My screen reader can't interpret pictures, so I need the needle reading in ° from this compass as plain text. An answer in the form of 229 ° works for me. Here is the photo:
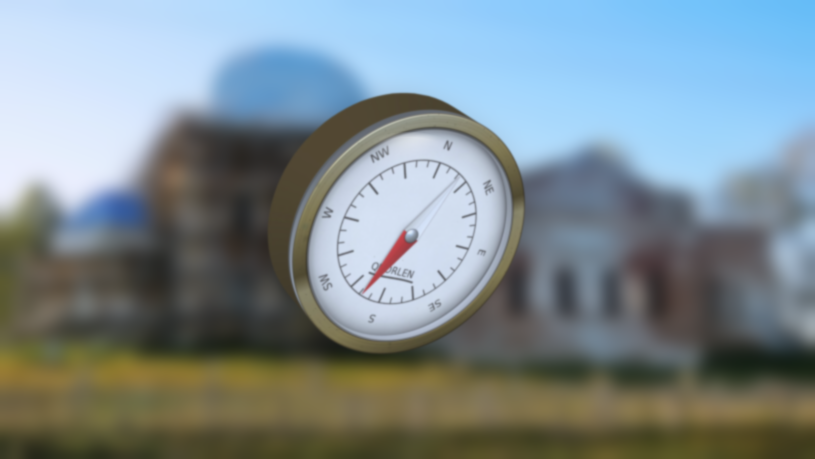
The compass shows 200 °
